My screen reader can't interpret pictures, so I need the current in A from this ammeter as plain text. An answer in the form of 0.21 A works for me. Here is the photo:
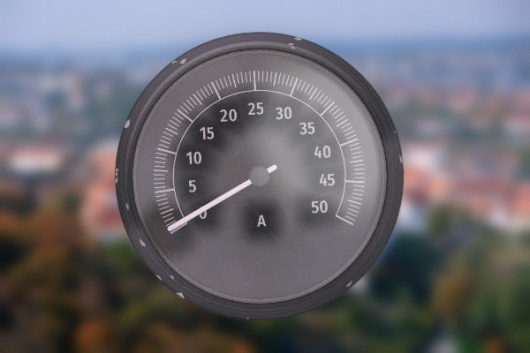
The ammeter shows 0.5 A
